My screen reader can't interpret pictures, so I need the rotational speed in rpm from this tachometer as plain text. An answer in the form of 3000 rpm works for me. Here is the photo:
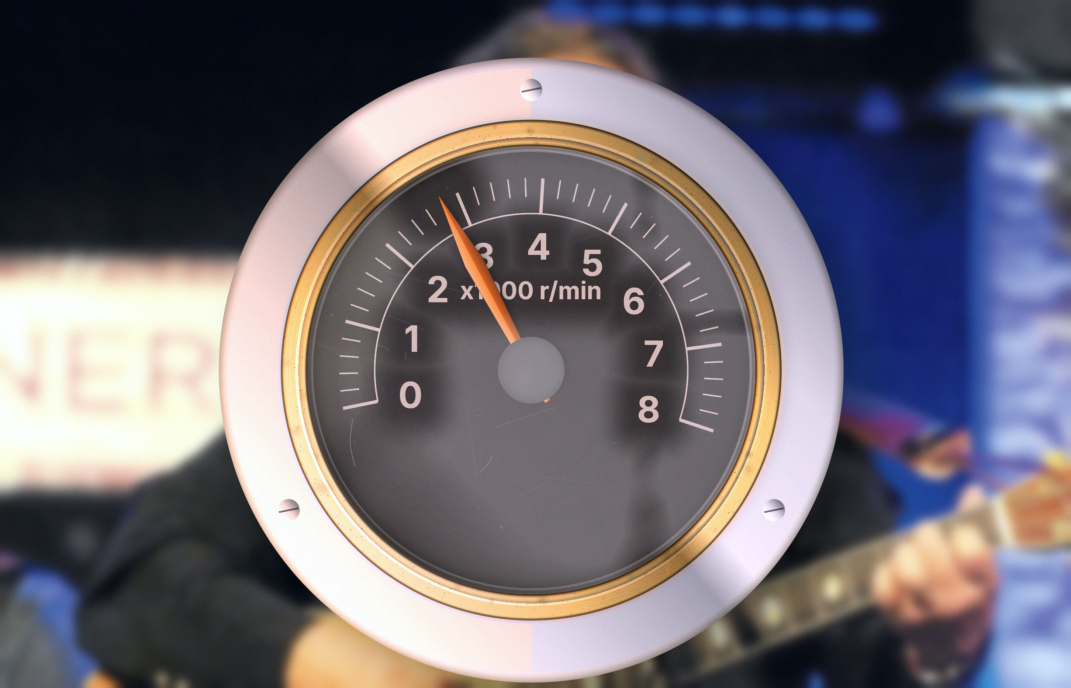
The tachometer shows 2800 rpm
